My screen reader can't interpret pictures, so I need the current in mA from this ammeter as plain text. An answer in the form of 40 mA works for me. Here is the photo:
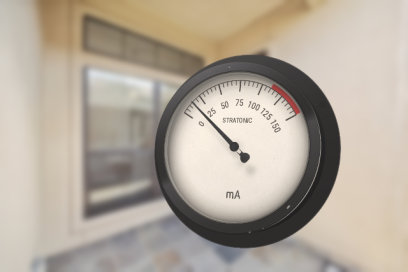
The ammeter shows 15 mA
